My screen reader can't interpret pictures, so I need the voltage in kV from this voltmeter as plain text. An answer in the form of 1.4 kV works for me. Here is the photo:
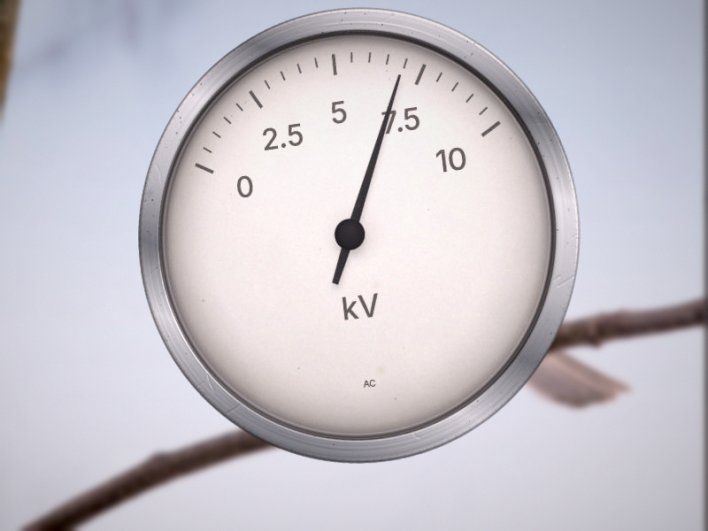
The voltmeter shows 7 kV
